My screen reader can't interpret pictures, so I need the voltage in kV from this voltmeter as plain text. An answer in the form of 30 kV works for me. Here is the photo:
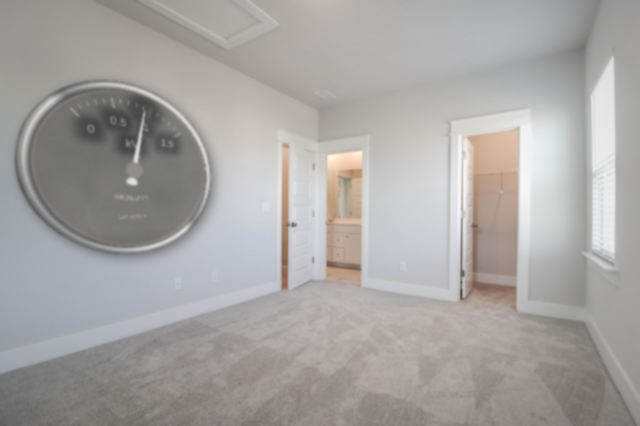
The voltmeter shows 0.9 kV
